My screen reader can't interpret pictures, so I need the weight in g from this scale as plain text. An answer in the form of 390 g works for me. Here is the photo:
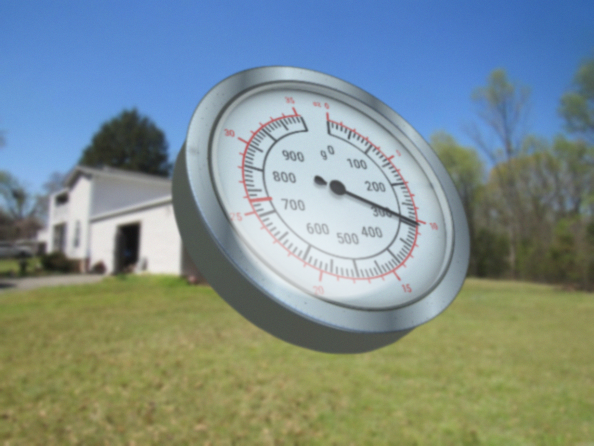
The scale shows 300 g
